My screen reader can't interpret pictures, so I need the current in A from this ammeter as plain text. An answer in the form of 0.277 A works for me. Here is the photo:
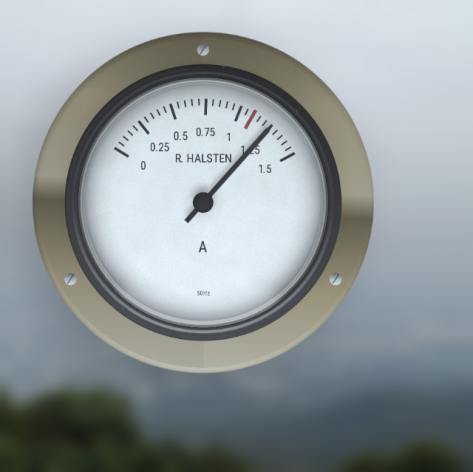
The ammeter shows 1.25 A
